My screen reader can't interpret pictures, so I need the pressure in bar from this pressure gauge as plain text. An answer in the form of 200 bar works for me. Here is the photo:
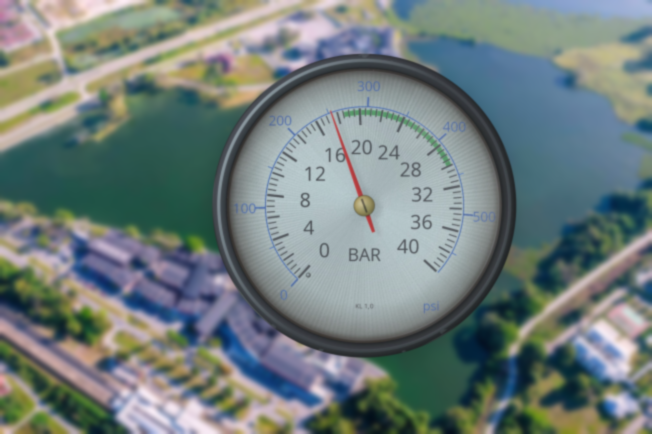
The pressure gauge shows 17.5 bar
